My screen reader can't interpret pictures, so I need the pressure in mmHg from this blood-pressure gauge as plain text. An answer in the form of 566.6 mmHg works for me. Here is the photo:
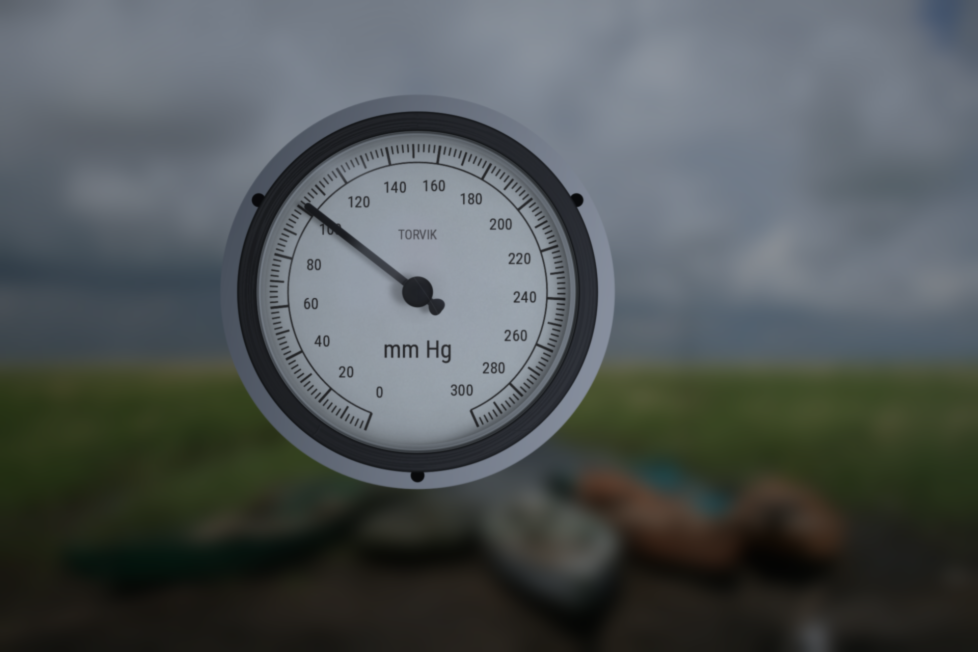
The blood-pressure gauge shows 102 mmHg
